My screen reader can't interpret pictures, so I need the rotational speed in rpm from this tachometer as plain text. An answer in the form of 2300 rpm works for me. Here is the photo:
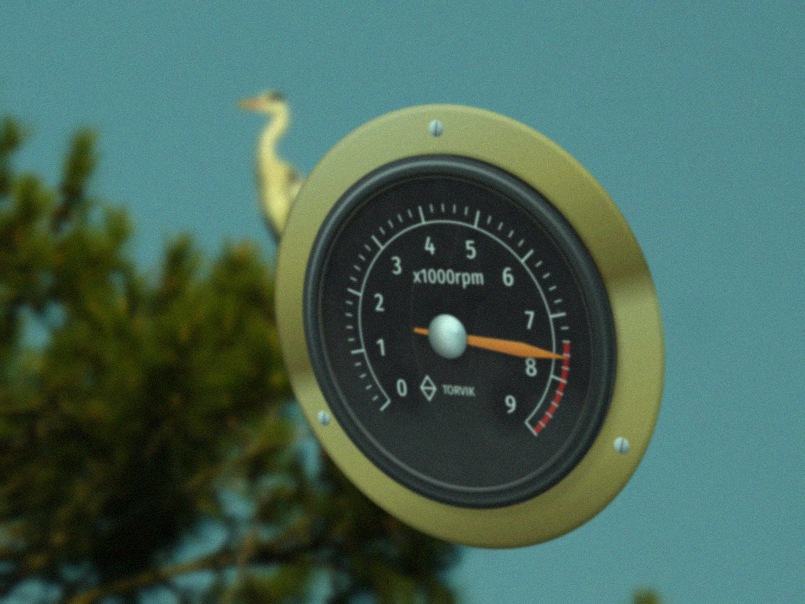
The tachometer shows 7600 rpm
